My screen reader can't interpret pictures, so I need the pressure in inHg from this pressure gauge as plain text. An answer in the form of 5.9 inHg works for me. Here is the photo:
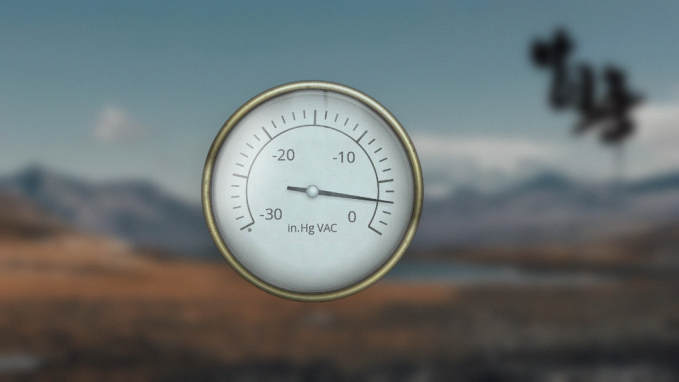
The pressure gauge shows -3 inHg
